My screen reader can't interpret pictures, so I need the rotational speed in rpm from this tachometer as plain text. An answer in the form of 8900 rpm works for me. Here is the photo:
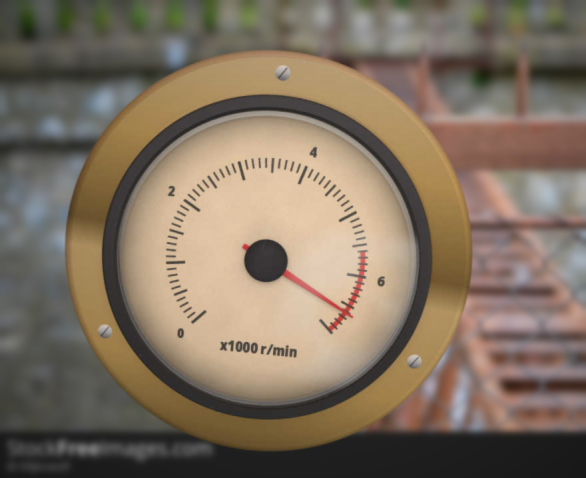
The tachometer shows 6600 rpm
